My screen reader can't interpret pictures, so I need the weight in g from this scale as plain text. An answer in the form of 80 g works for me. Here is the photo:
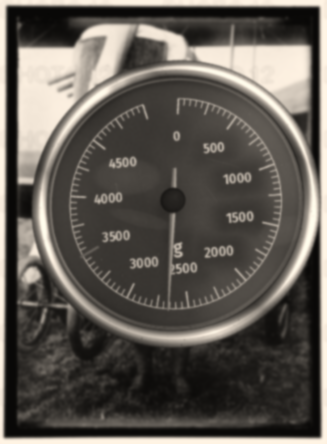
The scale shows 2650 g
